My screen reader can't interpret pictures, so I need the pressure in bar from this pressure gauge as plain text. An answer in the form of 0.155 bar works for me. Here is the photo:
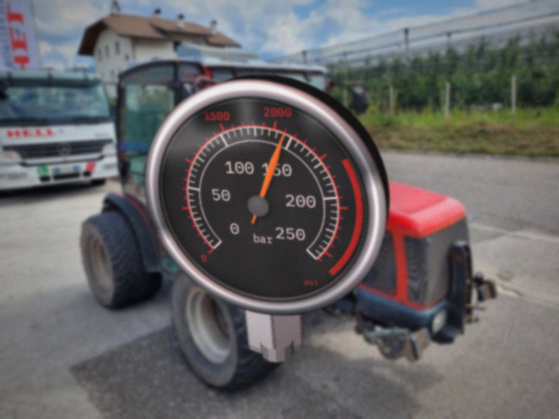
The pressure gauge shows 145 bar
